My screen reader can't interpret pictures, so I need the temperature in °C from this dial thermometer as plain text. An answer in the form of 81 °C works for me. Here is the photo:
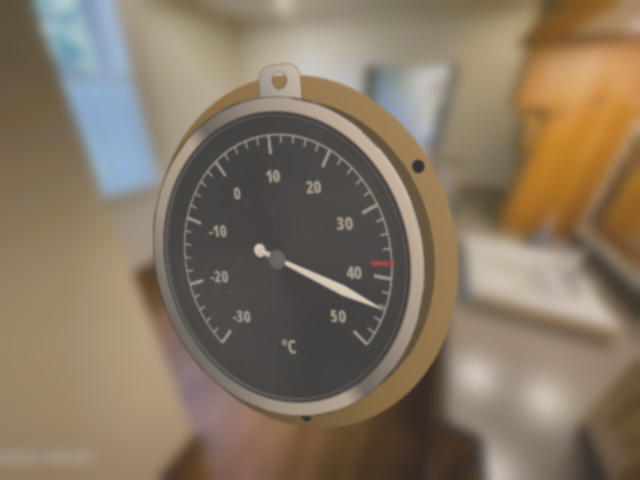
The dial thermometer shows 44 °C
